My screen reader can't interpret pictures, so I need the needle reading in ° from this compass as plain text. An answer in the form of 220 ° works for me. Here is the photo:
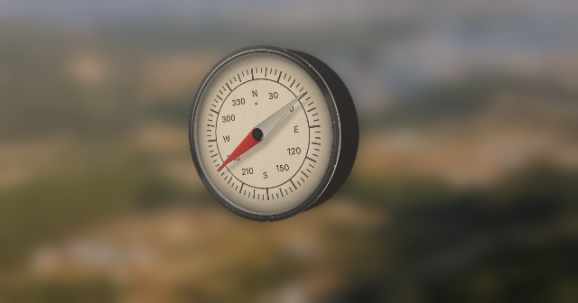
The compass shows 240 °
